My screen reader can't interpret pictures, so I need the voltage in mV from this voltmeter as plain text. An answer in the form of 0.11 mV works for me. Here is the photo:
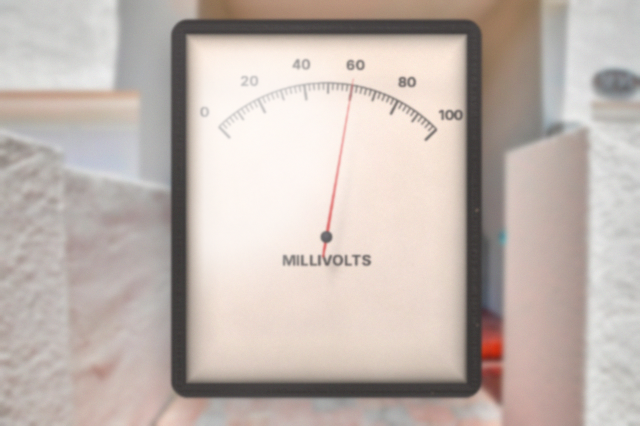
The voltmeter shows 60 mV
